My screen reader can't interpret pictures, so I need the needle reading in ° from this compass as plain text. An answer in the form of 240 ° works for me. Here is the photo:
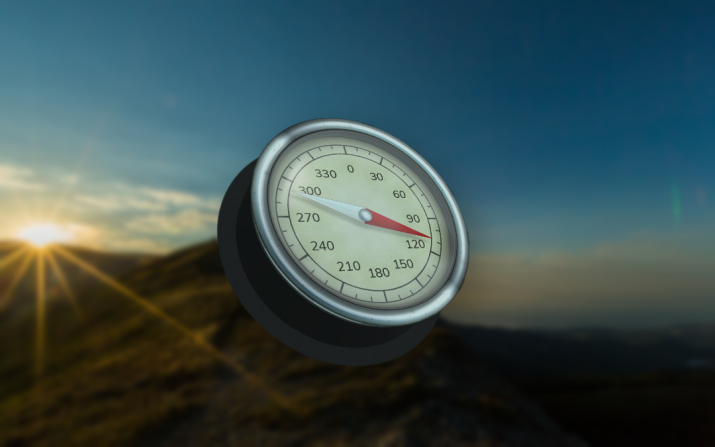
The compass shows 110 °
